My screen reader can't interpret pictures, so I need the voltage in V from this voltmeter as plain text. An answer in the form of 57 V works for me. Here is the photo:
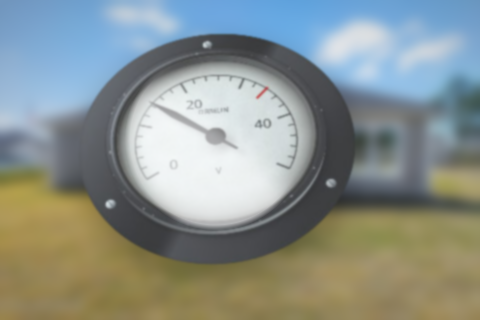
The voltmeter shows 14 V
